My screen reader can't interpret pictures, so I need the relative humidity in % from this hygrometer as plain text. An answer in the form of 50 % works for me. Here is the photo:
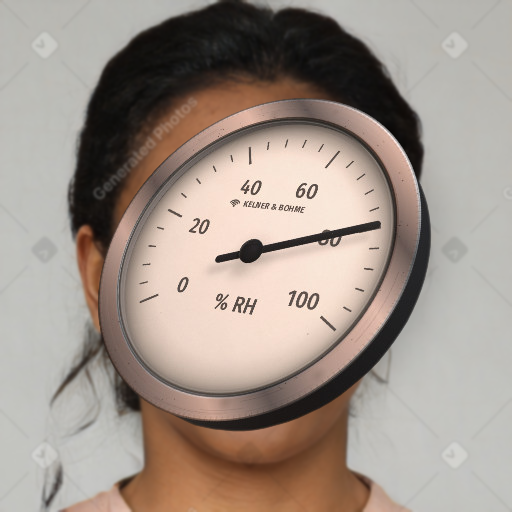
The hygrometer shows 80 %
